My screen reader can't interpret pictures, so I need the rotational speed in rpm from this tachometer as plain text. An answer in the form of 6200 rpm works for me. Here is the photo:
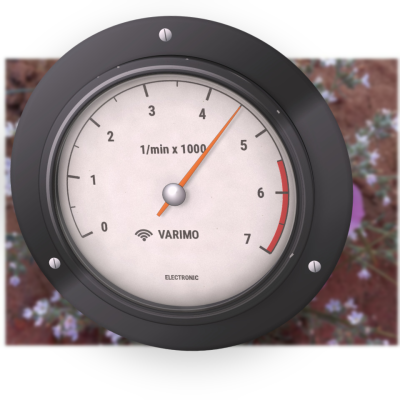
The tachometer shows 4500 rpm
